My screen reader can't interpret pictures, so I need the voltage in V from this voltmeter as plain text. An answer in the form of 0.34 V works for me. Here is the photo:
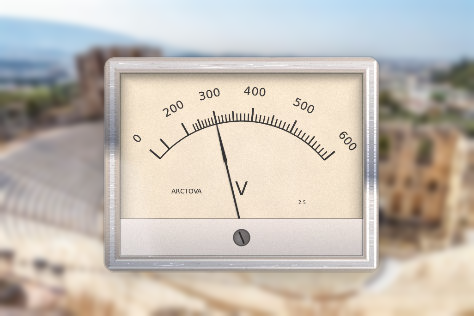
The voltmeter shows 300 V
